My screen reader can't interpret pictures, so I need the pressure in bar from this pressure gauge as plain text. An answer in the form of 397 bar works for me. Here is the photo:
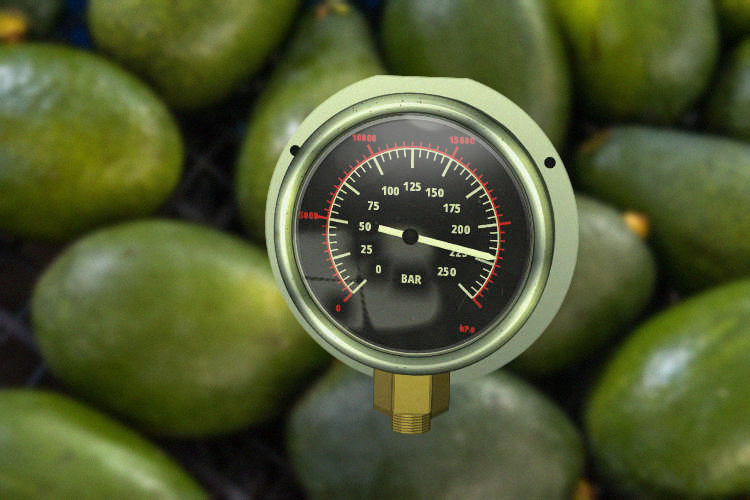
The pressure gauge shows 220 bar
